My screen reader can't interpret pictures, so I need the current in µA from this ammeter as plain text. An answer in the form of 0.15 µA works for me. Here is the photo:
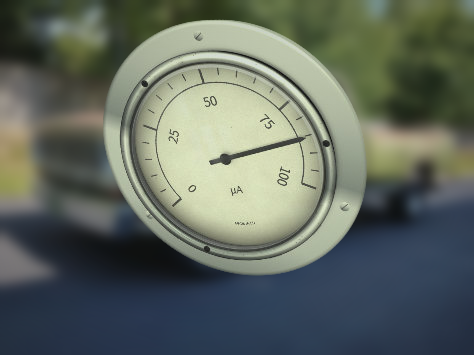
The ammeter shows 85 µA
